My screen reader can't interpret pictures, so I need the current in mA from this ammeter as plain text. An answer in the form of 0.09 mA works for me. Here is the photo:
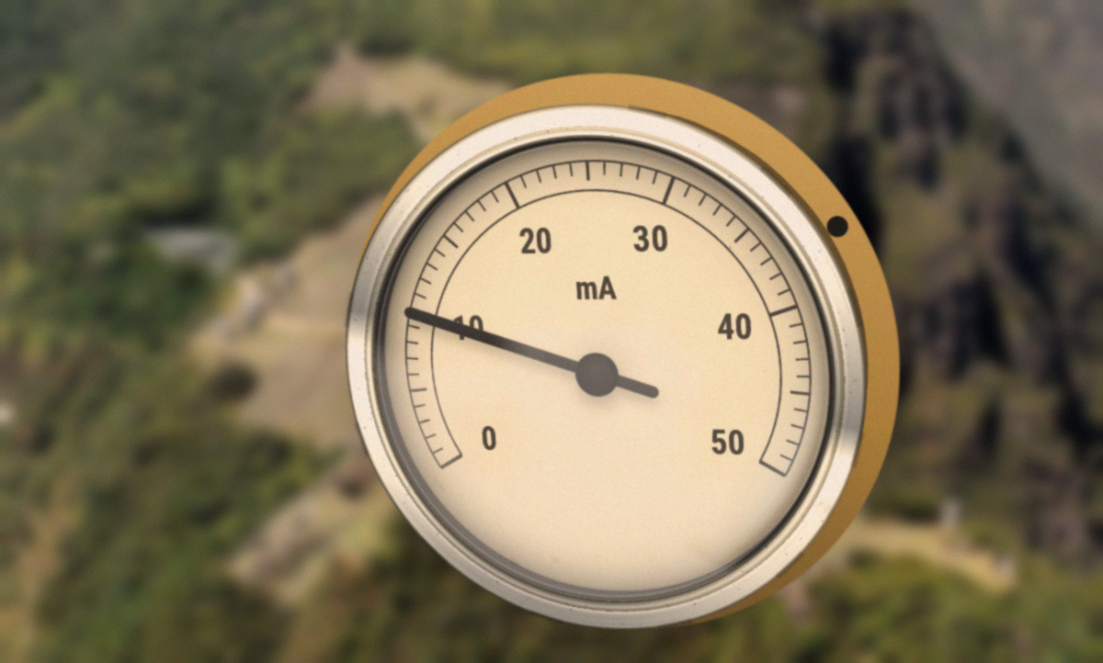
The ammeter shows 10 mA
